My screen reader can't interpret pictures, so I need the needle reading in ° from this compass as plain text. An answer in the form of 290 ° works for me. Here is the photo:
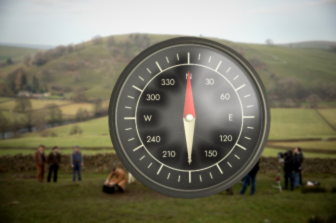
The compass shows 0 °
